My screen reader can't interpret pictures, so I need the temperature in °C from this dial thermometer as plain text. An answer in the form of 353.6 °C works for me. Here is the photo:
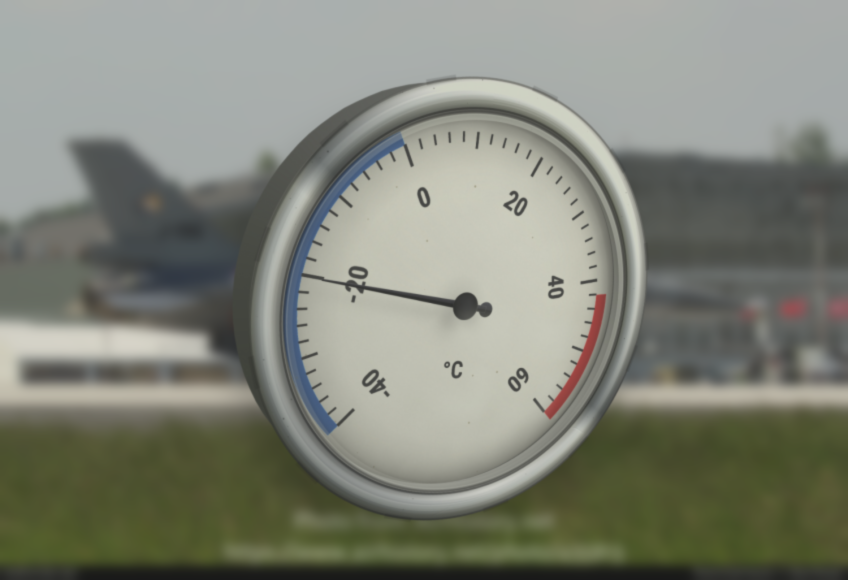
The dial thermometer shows -20 °C
